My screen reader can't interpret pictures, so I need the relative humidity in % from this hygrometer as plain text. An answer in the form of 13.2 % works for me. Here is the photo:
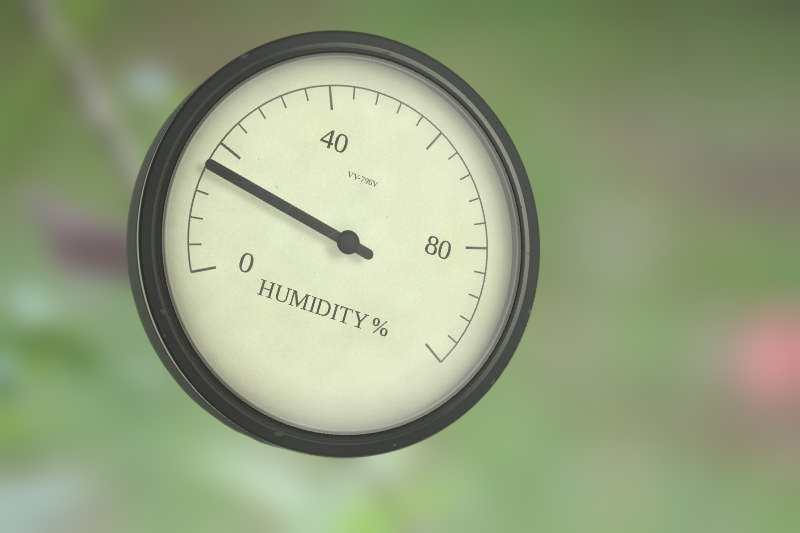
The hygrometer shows 16 %
